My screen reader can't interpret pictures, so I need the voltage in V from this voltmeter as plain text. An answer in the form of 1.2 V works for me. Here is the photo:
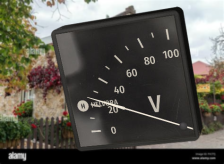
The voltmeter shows 25 V
